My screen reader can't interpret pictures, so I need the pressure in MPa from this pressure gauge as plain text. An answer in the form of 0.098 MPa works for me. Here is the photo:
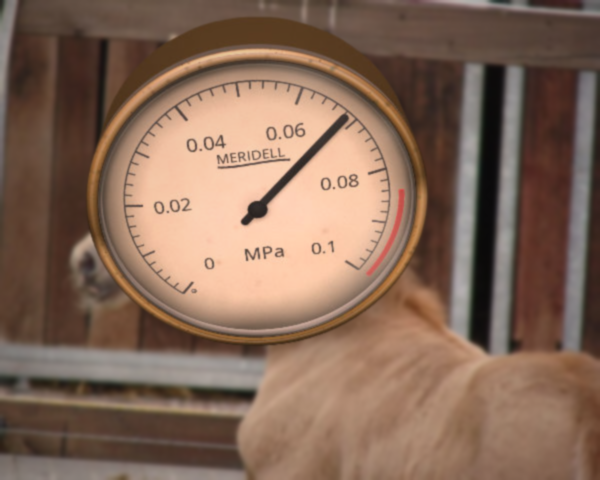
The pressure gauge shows 0.068 MPa
